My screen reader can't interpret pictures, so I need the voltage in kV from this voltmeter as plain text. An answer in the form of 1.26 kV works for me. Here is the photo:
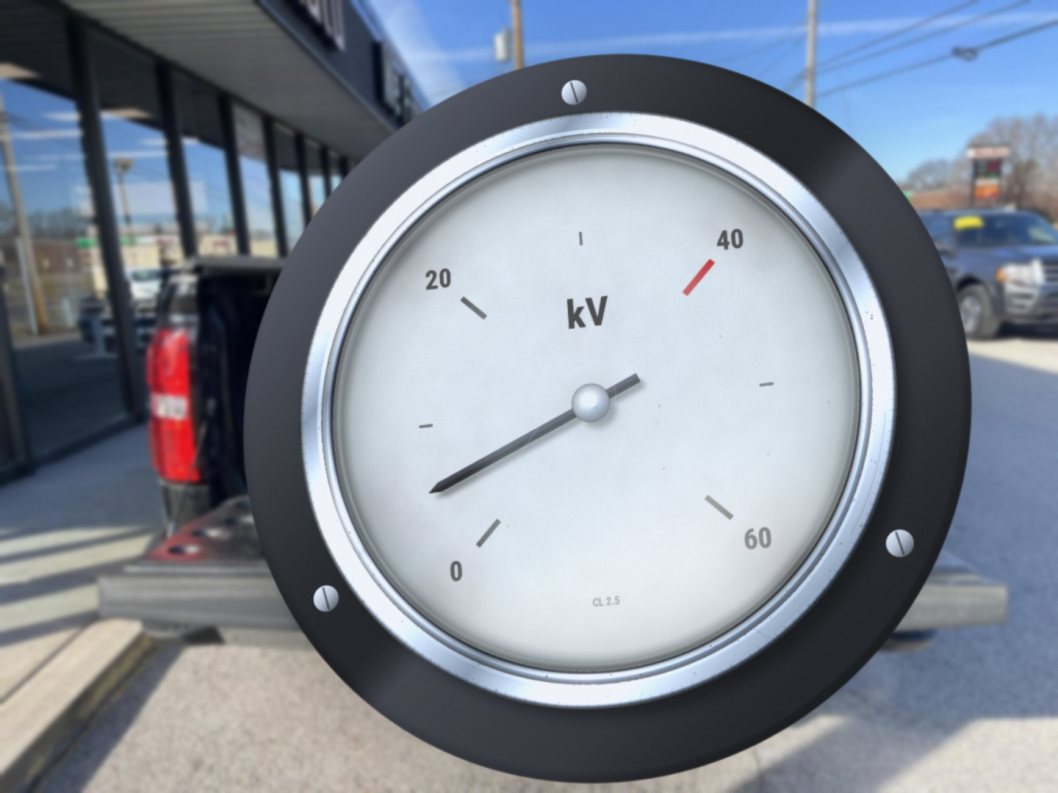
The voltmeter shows 5 kV
